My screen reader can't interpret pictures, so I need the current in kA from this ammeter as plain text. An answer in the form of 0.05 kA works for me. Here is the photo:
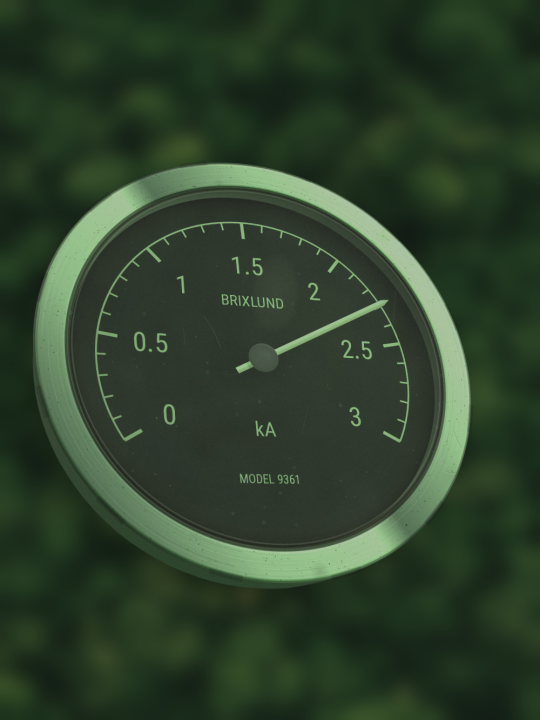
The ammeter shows 2.3 kA
